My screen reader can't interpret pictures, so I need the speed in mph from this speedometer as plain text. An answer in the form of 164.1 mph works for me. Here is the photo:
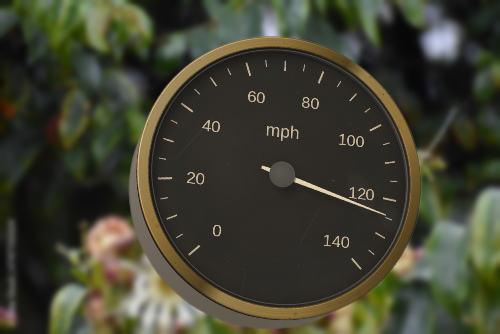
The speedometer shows 125 mph
